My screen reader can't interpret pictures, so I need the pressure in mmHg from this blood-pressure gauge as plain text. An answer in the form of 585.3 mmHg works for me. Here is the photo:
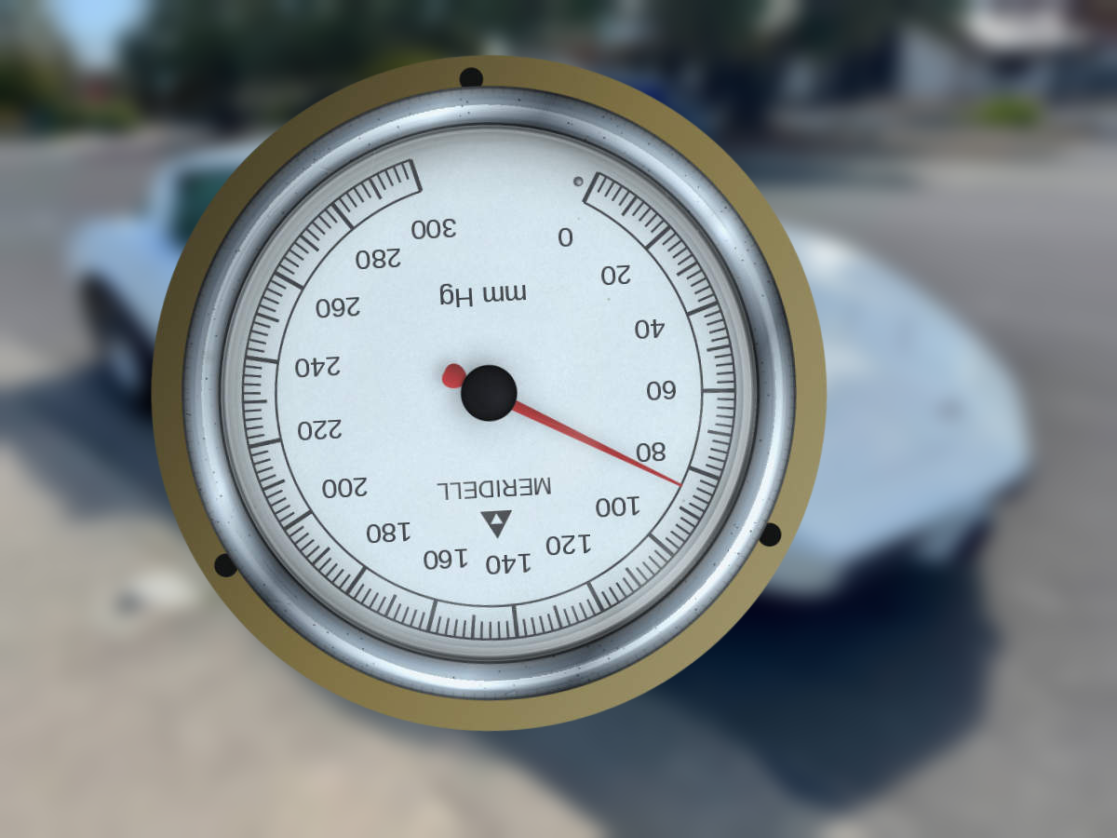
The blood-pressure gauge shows 85 mmHg
